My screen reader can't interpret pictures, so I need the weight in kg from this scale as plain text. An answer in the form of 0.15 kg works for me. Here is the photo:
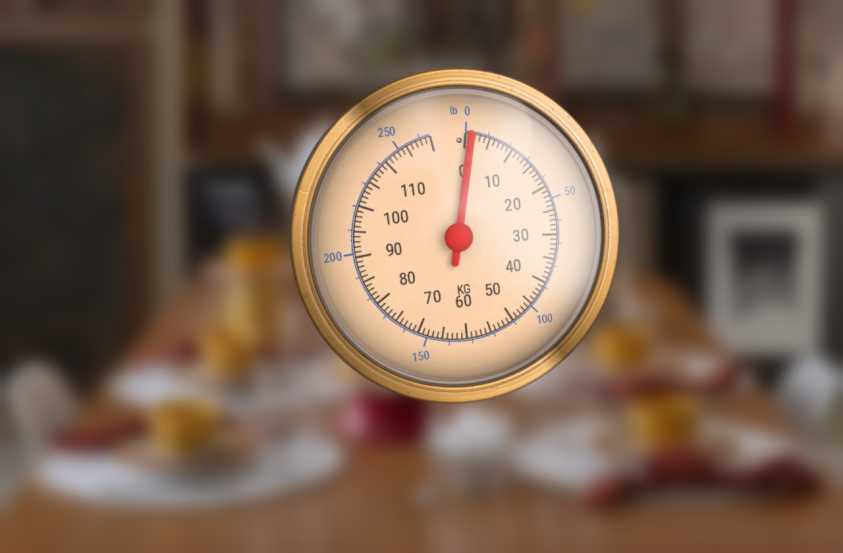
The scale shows 1 kg
